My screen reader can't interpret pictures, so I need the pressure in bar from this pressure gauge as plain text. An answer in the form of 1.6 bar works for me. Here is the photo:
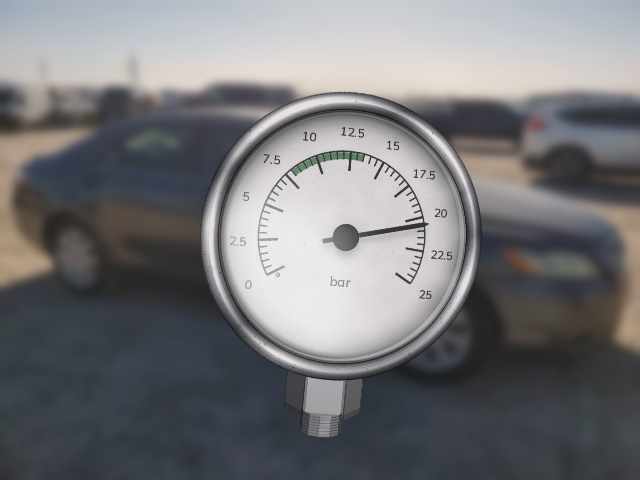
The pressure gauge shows 20.5 bar
